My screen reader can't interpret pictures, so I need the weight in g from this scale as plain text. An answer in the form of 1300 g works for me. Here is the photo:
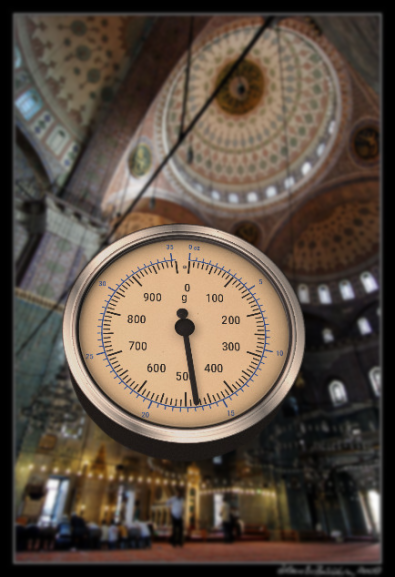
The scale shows 480 g
